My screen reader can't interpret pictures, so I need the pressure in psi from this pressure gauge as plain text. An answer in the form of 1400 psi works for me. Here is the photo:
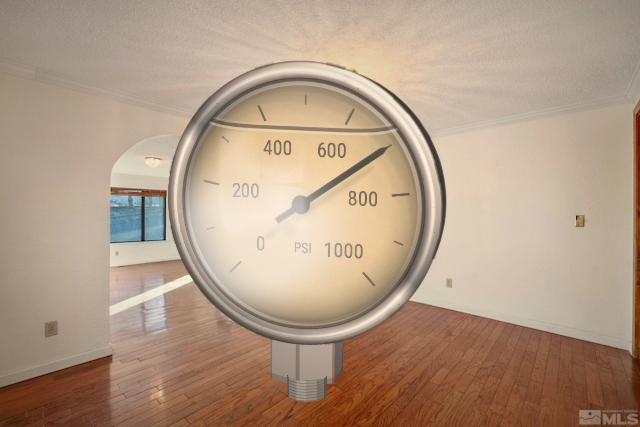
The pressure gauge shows 700 psi
